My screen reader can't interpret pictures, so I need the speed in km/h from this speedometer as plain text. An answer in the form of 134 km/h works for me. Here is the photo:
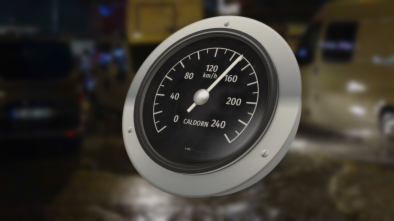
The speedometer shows 150 km/h
